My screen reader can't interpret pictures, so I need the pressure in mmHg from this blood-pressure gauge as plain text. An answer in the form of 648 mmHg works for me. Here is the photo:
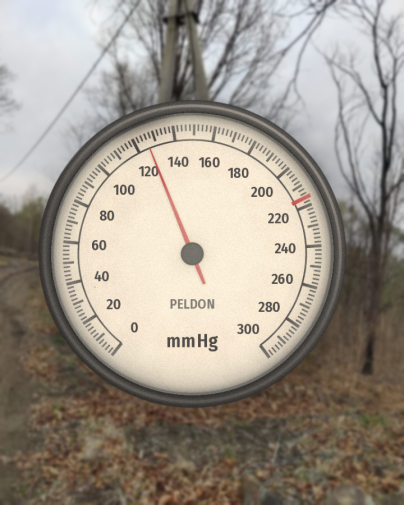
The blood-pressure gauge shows 126 mmHg
